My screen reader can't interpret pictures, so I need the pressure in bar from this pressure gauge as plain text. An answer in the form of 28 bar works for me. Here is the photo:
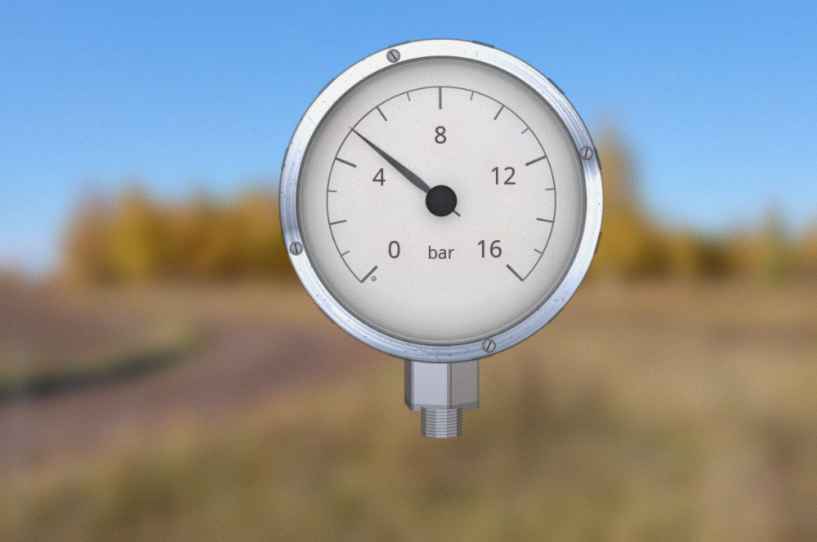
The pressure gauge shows 5 bar
